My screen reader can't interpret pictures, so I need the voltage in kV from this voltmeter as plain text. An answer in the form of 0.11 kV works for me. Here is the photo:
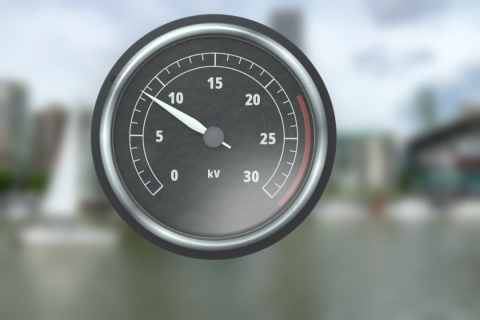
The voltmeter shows 8.5 kV
